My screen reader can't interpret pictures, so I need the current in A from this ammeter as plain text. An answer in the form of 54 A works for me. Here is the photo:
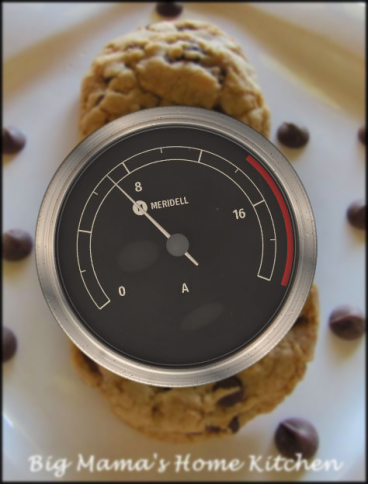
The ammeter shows 7 A
